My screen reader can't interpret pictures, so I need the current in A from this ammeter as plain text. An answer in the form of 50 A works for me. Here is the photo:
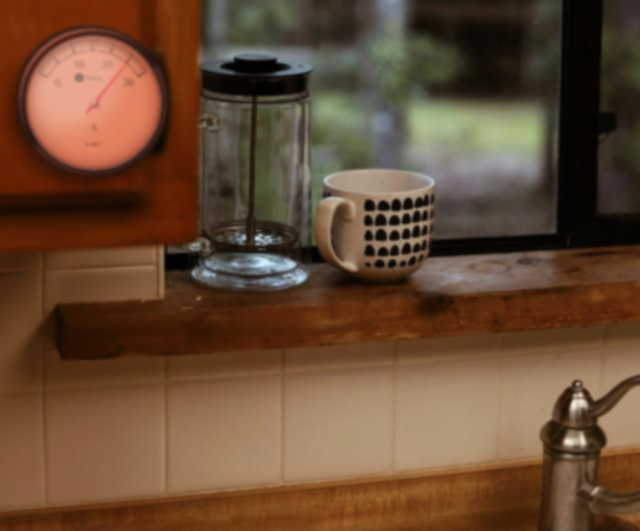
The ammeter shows 25 A
